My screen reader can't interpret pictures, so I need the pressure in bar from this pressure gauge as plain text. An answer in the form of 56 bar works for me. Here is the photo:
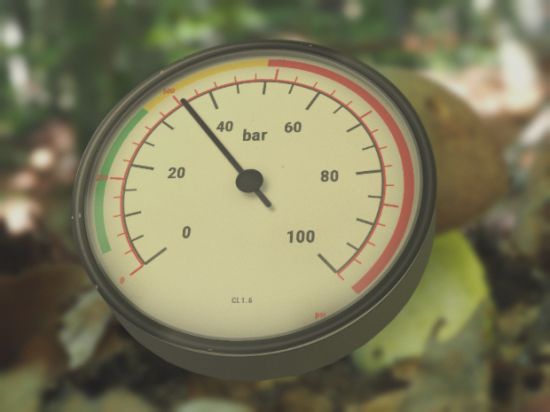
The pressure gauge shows 35 bar
